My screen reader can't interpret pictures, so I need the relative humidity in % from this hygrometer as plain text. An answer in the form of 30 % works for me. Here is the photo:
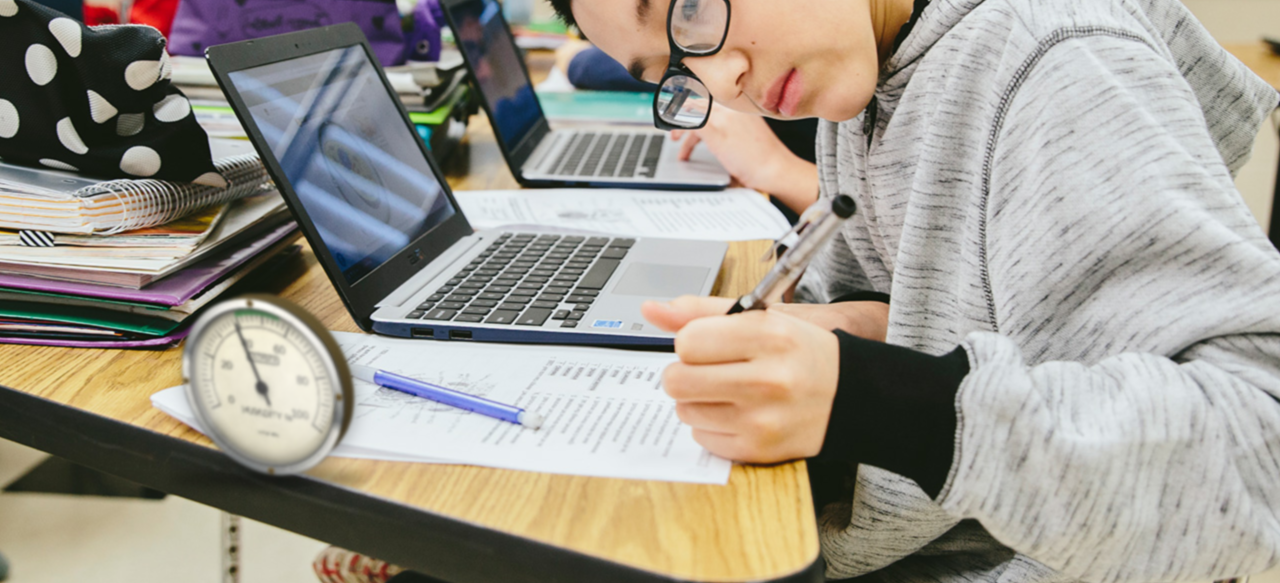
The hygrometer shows 40 %
